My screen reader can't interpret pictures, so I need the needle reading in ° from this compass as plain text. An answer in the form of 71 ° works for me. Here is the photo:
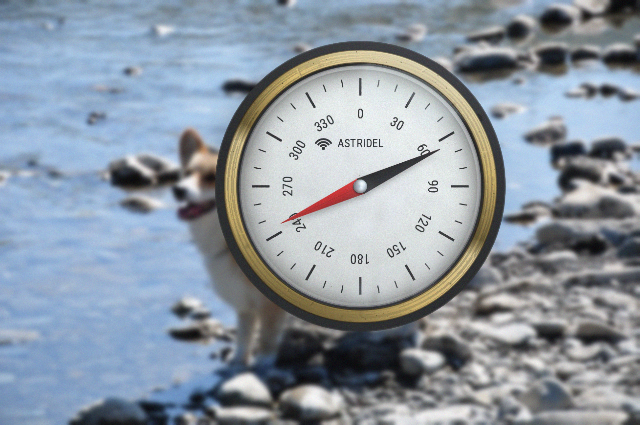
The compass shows 245 °
